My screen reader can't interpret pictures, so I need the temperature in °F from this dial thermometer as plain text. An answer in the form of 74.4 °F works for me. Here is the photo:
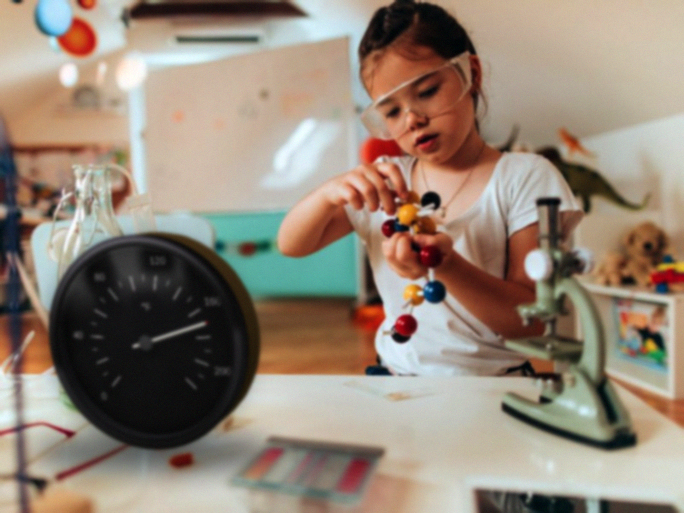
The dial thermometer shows 170 °F
